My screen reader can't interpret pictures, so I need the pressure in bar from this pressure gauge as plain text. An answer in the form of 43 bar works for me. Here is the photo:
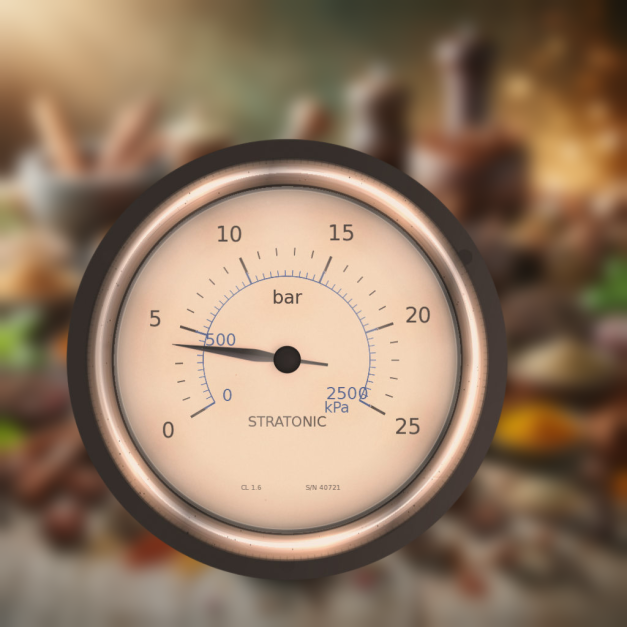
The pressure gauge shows 4 bar
